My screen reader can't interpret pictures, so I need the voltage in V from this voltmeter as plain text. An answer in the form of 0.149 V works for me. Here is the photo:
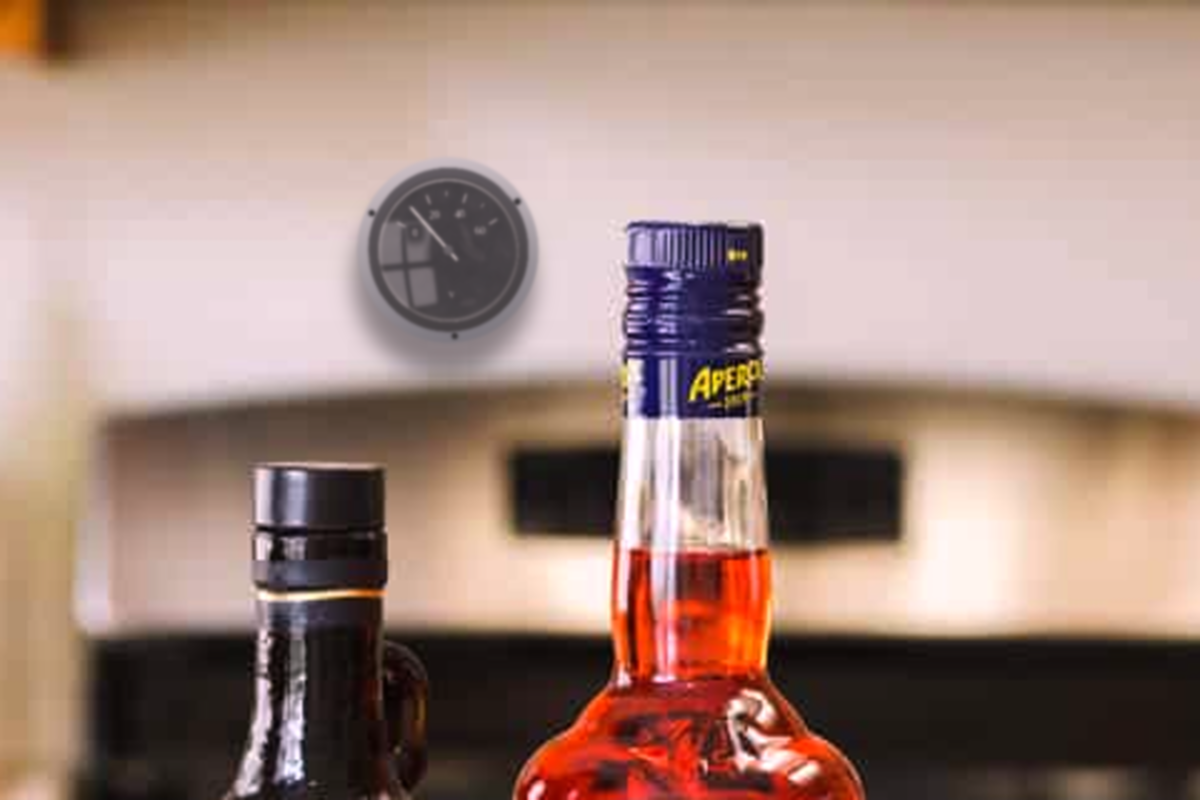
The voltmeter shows 10 V
